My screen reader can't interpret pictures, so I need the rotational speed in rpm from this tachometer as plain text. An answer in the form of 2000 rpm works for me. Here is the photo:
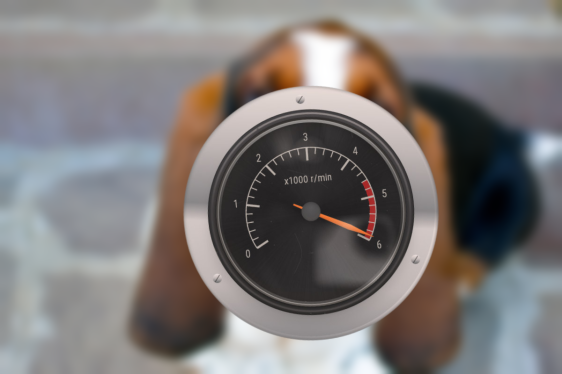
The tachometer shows 5900 rpm
